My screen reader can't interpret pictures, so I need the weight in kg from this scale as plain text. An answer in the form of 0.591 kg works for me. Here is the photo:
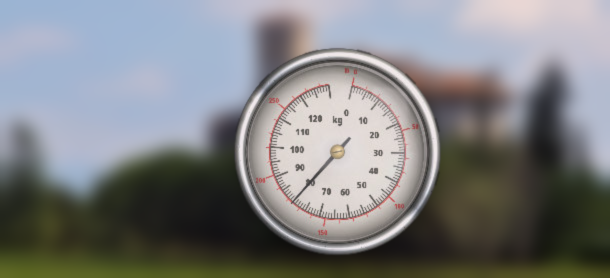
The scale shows 80 kg
